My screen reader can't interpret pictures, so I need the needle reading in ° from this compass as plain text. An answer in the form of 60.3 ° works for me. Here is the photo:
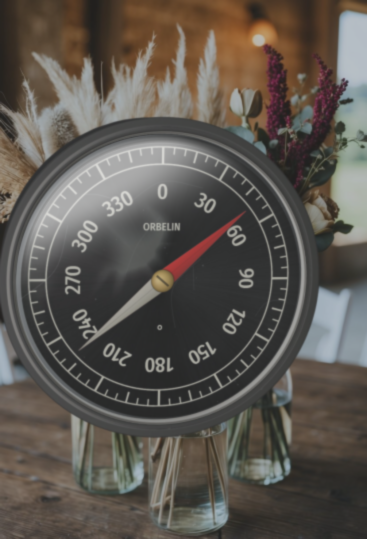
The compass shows 50 °
